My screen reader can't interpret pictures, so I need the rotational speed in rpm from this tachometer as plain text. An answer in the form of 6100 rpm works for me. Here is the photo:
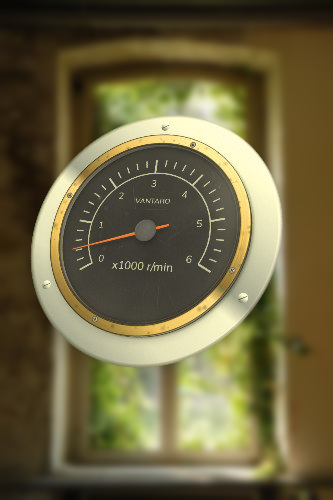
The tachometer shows 400 rpm
